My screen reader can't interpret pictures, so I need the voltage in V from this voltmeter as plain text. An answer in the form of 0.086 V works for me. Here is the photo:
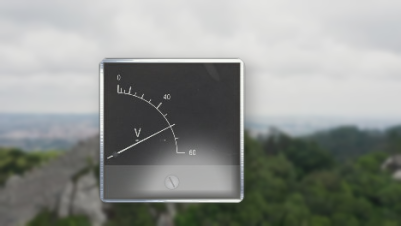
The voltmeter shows 50 V
